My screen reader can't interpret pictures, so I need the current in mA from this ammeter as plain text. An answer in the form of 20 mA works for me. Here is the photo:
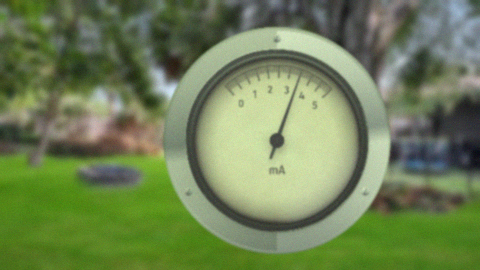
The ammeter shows 3.5 mA
